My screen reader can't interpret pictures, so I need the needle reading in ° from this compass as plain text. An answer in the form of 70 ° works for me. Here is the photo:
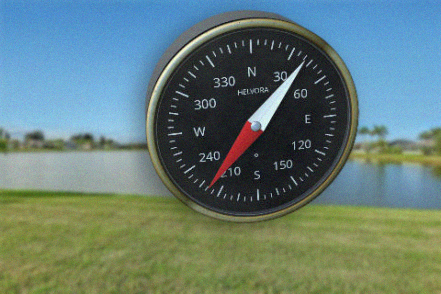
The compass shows 220 °
